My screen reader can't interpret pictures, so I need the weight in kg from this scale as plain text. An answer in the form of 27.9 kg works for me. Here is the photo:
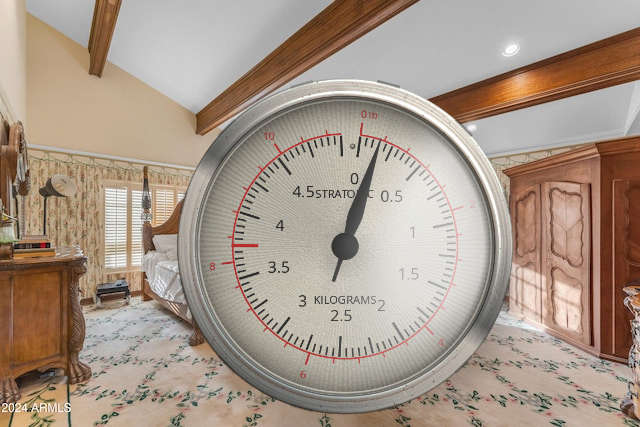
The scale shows 0.15 kg
